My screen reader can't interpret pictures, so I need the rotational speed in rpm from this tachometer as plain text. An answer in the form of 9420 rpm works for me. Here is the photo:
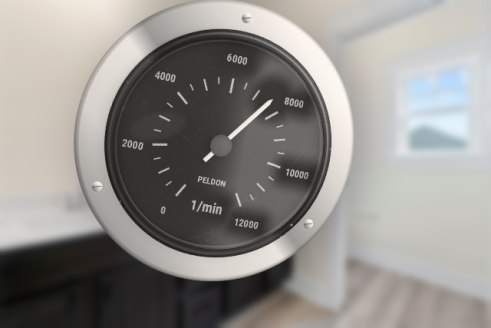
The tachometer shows 7500 rpm
